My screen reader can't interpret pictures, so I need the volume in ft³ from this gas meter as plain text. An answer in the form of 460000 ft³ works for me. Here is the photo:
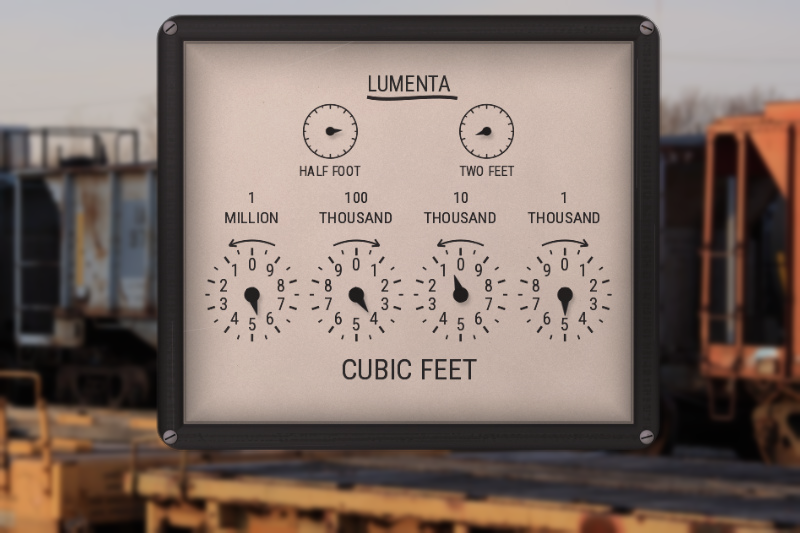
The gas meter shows 540500 ft³
